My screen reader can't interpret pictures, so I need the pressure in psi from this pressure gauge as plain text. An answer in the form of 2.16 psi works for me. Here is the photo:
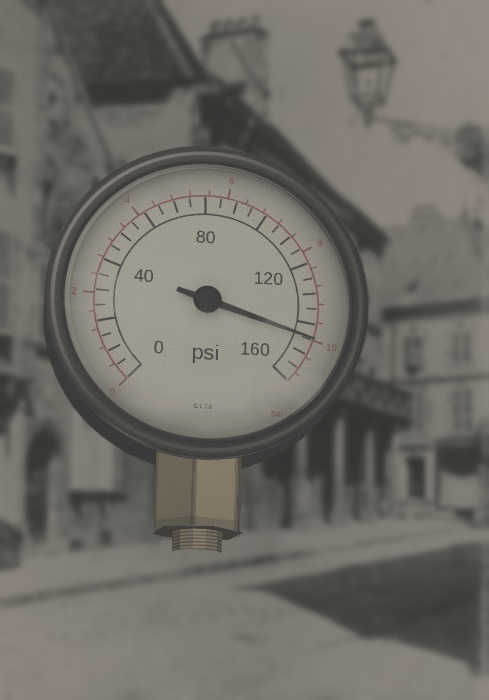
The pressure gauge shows 145 psi
